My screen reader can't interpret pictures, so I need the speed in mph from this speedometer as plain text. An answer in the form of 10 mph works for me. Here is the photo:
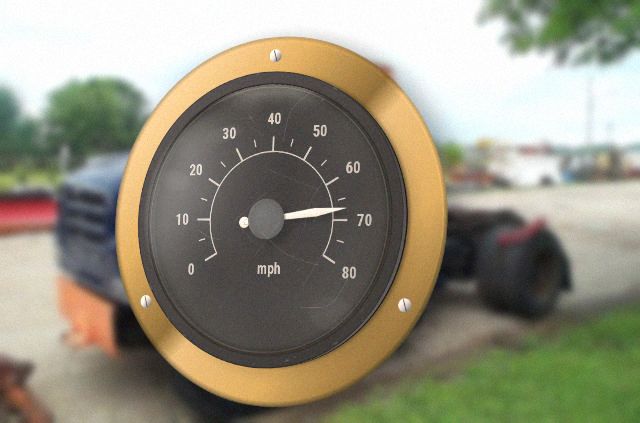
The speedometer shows 67.5 mph
